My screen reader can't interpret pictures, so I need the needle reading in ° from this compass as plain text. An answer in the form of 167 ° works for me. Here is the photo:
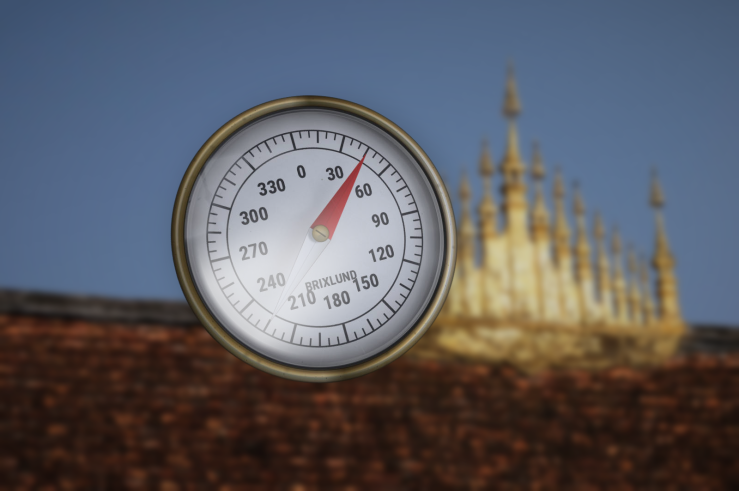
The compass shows 45 °
